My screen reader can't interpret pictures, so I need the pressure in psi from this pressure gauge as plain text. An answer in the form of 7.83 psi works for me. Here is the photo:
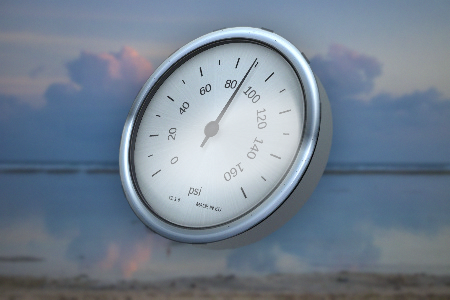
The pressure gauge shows 90 psi
